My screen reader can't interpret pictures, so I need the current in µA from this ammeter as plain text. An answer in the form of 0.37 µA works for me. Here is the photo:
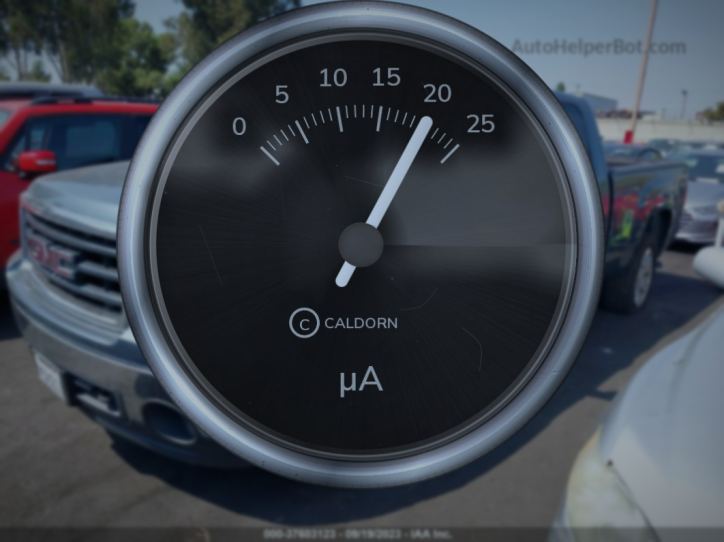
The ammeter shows 20.5 µA
